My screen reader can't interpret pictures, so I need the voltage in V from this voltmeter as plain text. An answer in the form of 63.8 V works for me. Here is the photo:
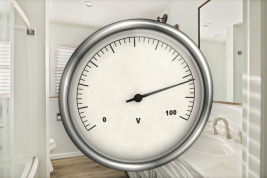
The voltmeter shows 82 V
